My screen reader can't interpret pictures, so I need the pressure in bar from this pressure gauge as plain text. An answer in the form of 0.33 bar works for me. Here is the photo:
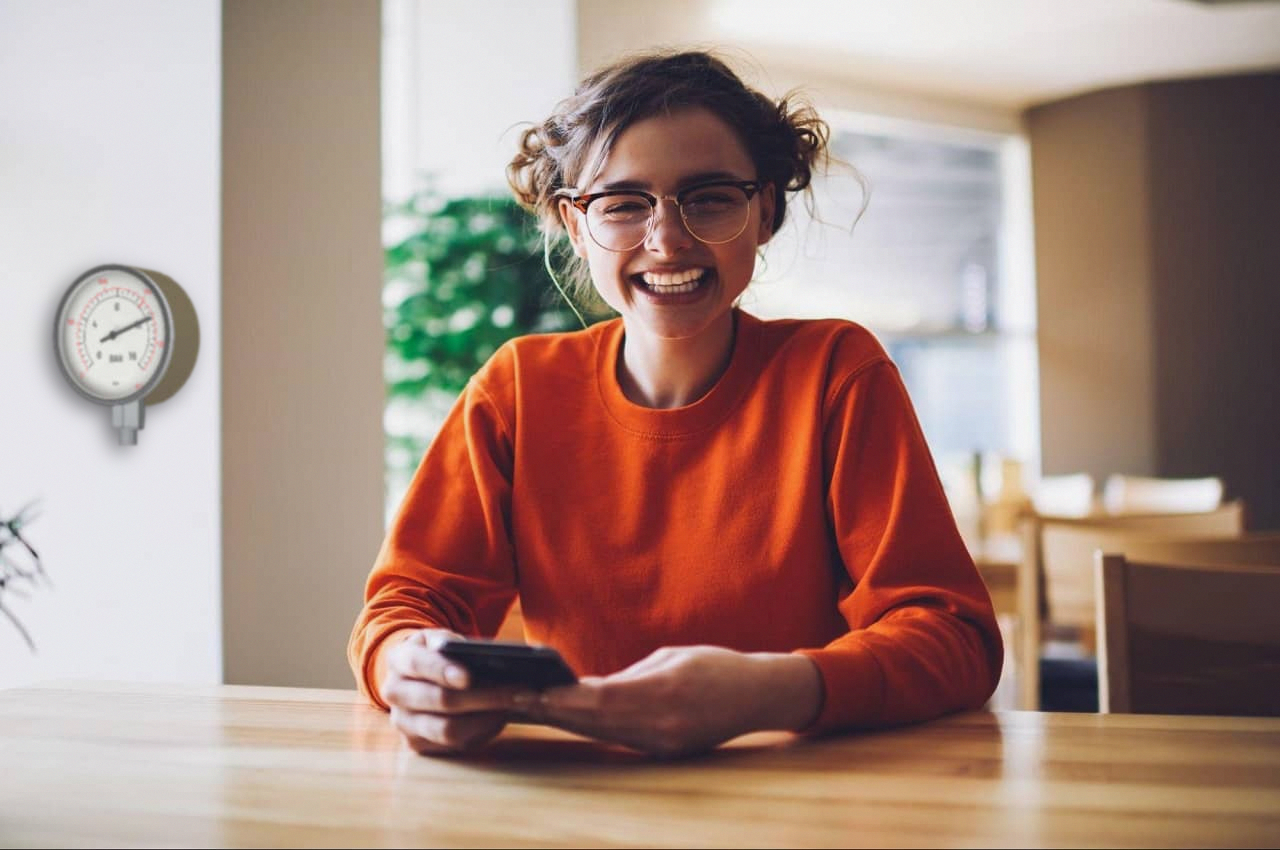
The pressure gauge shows 12 bar
